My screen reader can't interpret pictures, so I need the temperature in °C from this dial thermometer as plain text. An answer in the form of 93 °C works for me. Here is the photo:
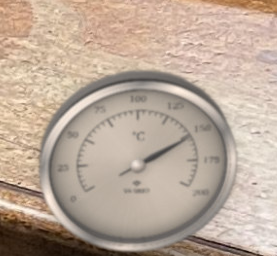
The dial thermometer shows 150 °C
